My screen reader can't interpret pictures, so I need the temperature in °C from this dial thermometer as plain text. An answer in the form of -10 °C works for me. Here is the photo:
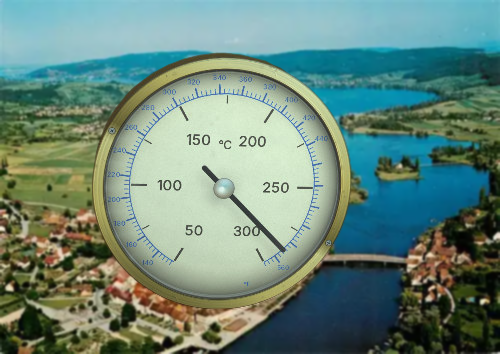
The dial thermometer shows 287.5 °C
